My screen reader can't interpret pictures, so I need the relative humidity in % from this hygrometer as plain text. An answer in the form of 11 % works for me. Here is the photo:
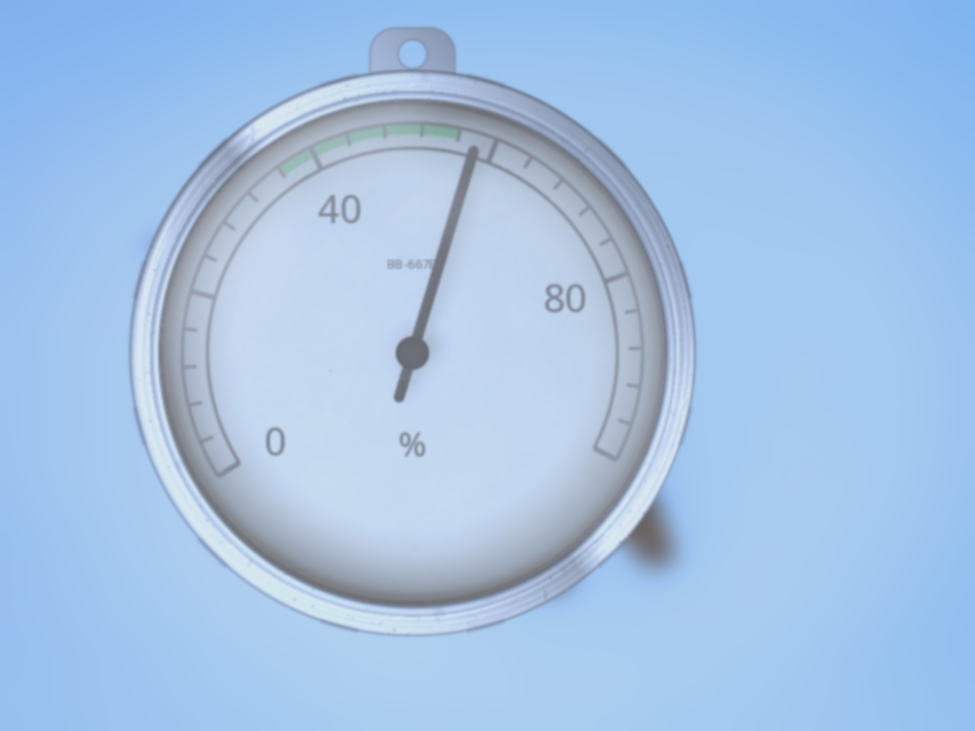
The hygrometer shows 58 %
